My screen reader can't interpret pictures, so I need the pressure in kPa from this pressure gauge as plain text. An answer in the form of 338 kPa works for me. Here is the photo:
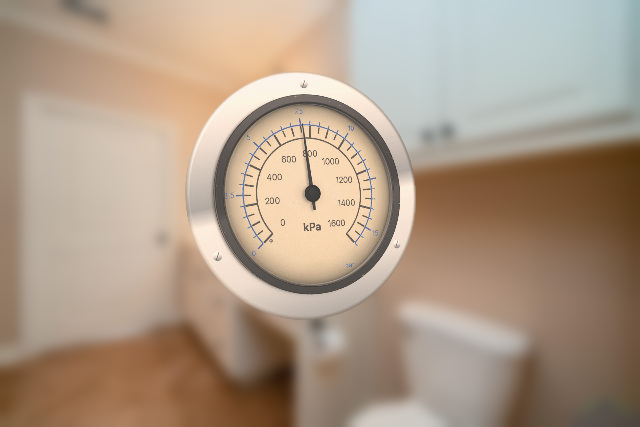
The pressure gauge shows 750 kPa
